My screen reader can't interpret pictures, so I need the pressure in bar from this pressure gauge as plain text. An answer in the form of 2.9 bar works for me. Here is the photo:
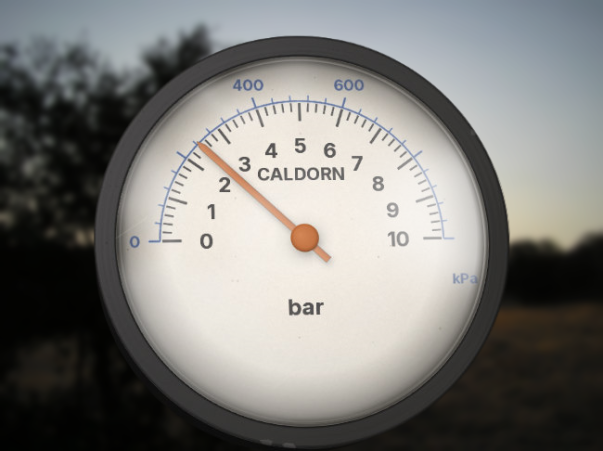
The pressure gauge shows 2.4 bar
